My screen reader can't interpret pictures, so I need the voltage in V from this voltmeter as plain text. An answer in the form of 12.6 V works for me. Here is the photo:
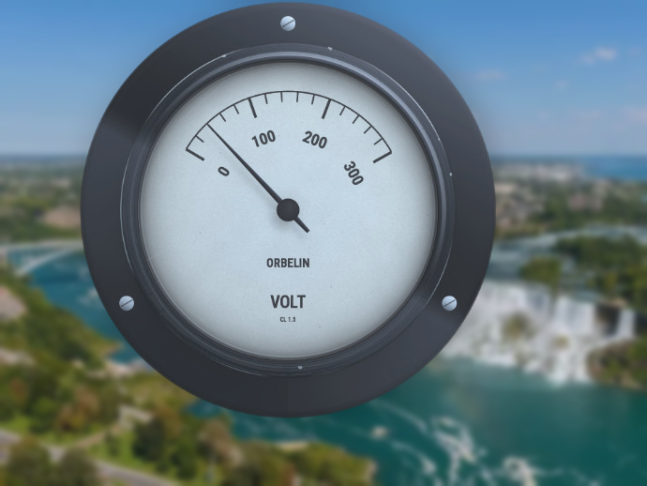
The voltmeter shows 40 V
